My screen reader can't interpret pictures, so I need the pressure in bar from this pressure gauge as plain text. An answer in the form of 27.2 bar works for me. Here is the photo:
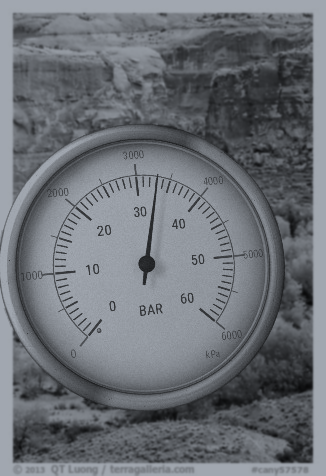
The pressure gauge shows 33 bar
